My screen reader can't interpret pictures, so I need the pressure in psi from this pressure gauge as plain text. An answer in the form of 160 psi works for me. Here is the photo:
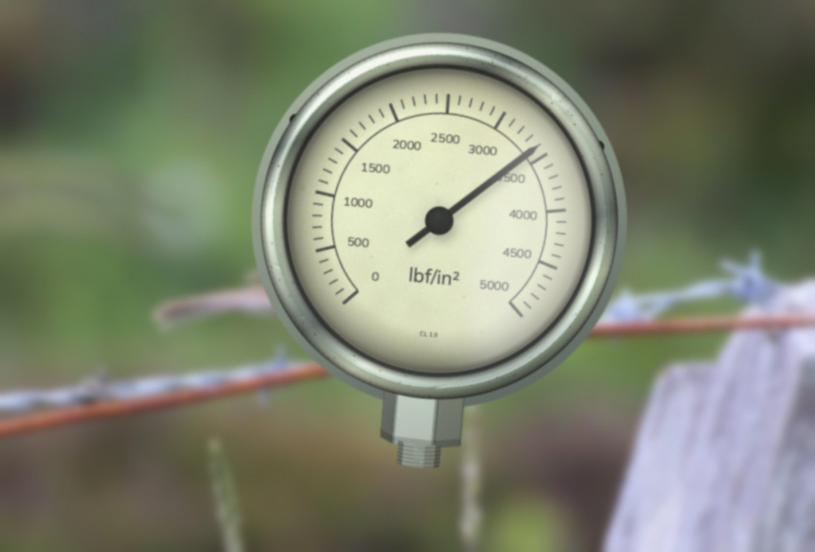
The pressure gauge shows 3400 psi
